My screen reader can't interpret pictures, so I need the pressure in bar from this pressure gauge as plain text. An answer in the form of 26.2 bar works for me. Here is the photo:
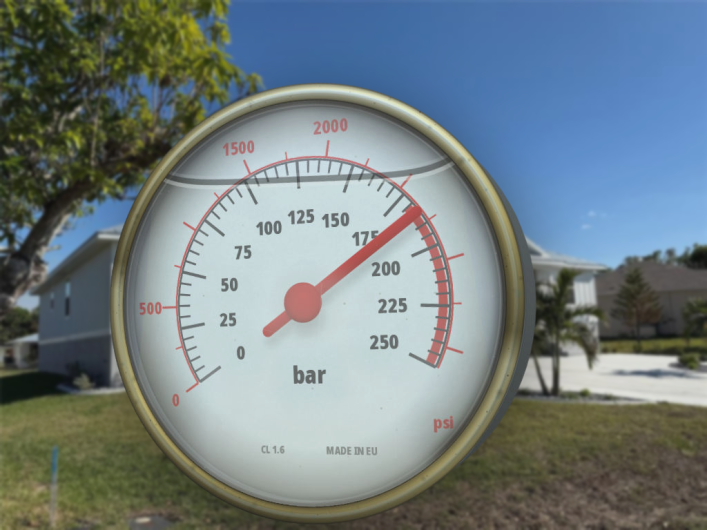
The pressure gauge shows 185 bar
